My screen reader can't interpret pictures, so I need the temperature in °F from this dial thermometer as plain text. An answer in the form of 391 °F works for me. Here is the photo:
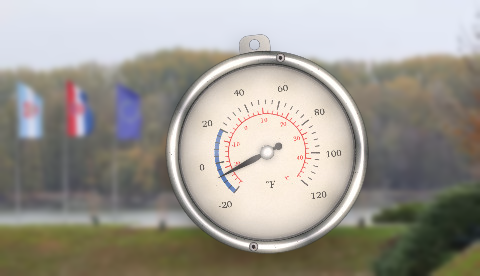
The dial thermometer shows -8 °F
